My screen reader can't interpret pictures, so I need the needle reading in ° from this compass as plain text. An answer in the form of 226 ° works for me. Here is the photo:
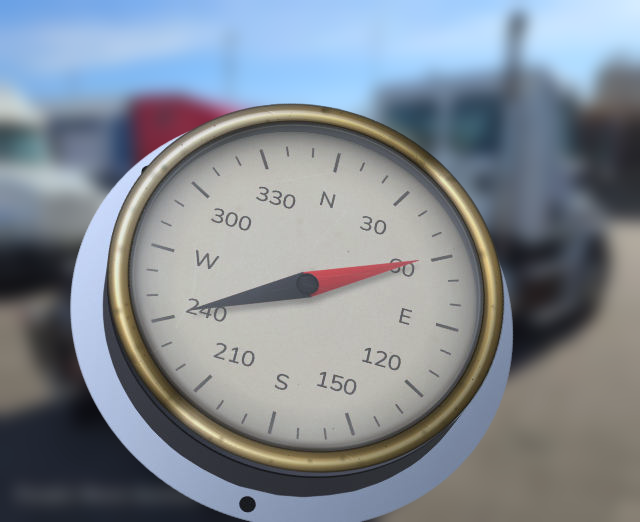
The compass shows 60 °
